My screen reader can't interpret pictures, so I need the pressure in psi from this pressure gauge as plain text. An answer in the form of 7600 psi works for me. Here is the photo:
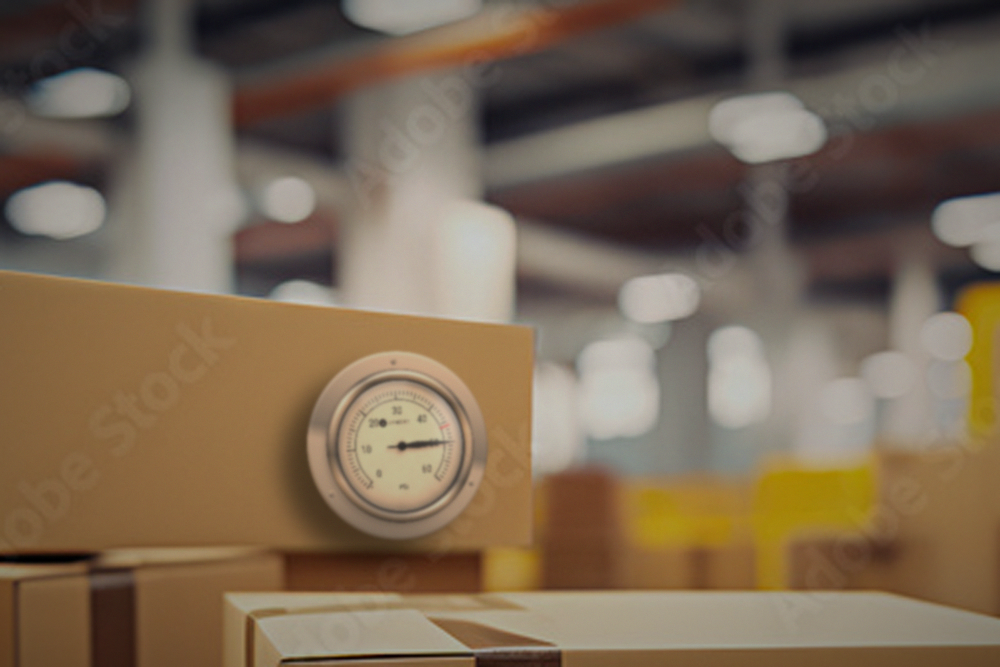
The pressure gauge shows 50 psi
